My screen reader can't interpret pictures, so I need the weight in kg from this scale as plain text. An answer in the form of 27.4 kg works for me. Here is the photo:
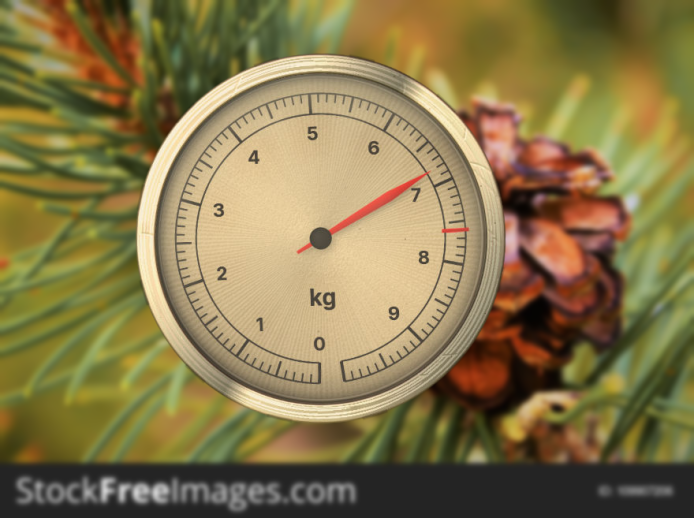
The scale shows 6.8 kg
